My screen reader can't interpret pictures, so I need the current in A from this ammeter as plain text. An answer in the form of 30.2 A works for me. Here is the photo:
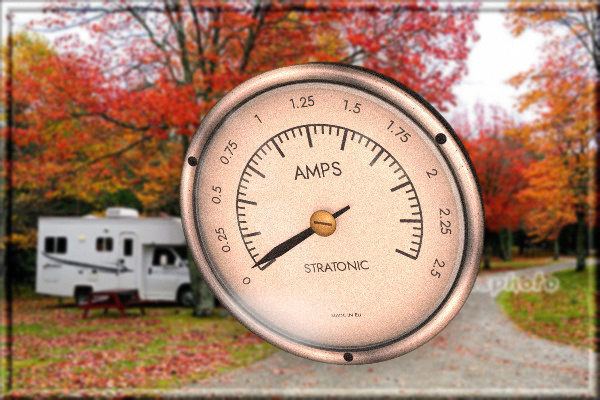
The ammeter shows 0.05 A
